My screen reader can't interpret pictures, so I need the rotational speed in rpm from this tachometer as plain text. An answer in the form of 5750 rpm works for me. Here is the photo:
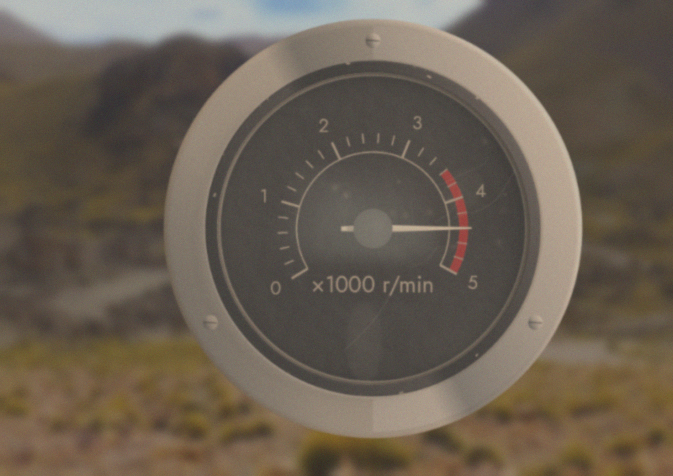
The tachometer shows 4400 rpm
